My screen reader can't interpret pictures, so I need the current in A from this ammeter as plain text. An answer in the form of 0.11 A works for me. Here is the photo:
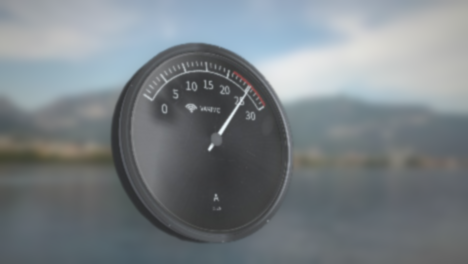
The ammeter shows 25 A
